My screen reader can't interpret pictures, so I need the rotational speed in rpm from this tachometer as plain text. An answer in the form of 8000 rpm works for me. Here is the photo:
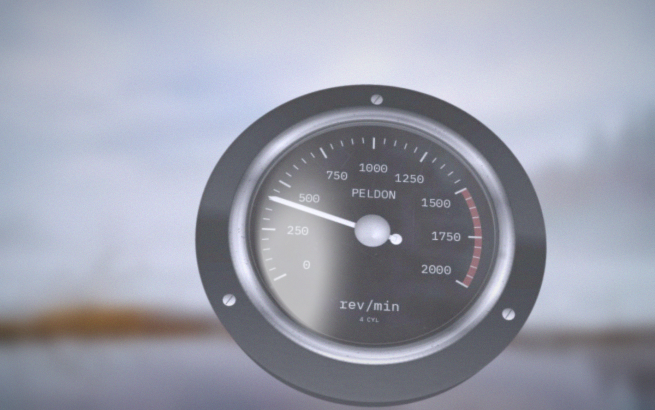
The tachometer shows 400 rpm
